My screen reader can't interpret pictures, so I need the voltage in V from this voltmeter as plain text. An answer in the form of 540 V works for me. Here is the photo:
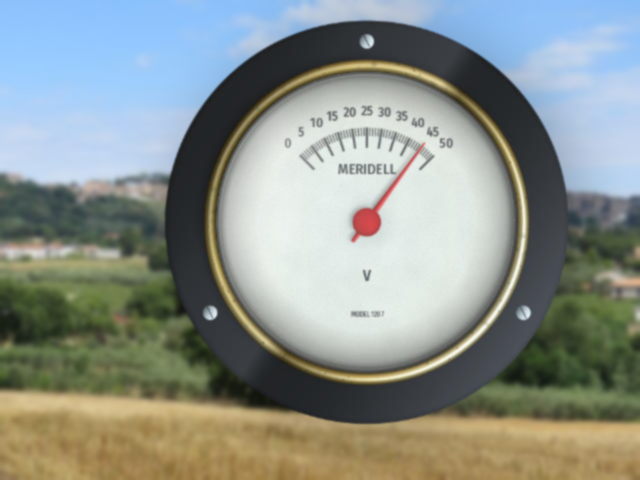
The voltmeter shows 45 V
